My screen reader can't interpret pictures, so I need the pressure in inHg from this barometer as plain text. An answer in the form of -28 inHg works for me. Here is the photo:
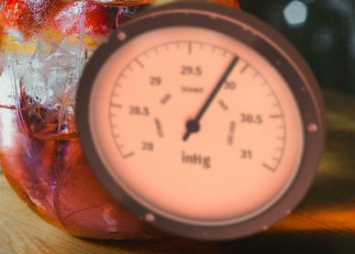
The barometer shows 29.9 inHg
